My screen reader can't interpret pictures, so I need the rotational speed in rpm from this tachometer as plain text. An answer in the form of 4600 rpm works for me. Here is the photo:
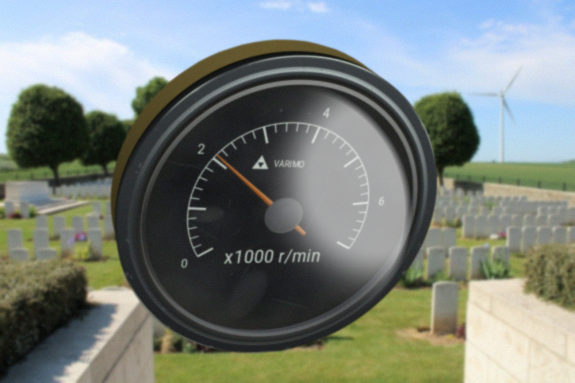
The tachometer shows 2100 rpm
